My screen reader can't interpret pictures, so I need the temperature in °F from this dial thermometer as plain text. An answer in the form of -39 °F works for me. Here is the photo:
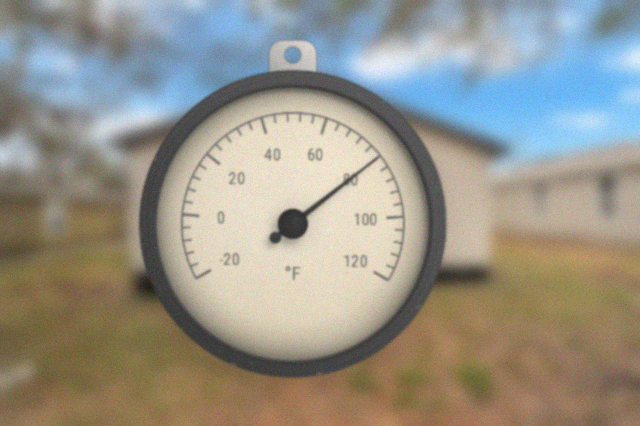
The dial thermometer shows 80 °F
